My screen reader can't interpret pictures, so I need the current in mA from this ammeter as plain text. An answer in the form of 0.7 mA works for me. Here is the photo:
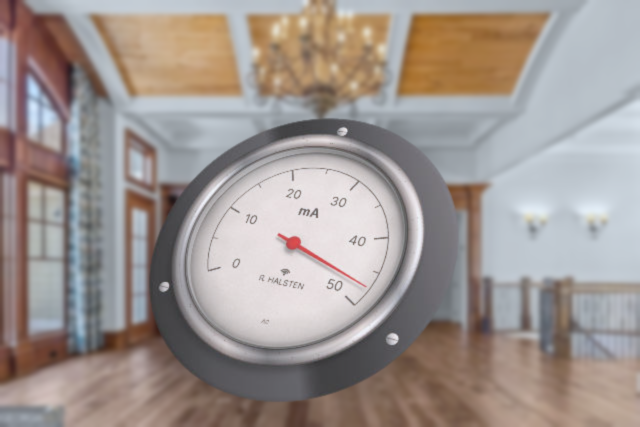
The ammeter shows 47.5 mA
